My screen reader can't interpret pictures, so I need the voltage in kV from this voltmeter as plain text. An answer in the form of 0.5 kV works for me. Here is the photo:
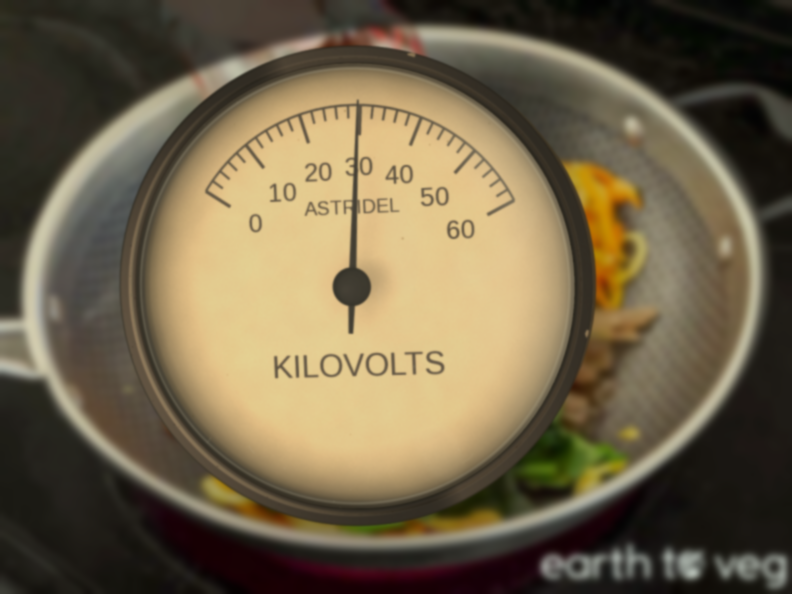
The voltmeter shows 30 kV
